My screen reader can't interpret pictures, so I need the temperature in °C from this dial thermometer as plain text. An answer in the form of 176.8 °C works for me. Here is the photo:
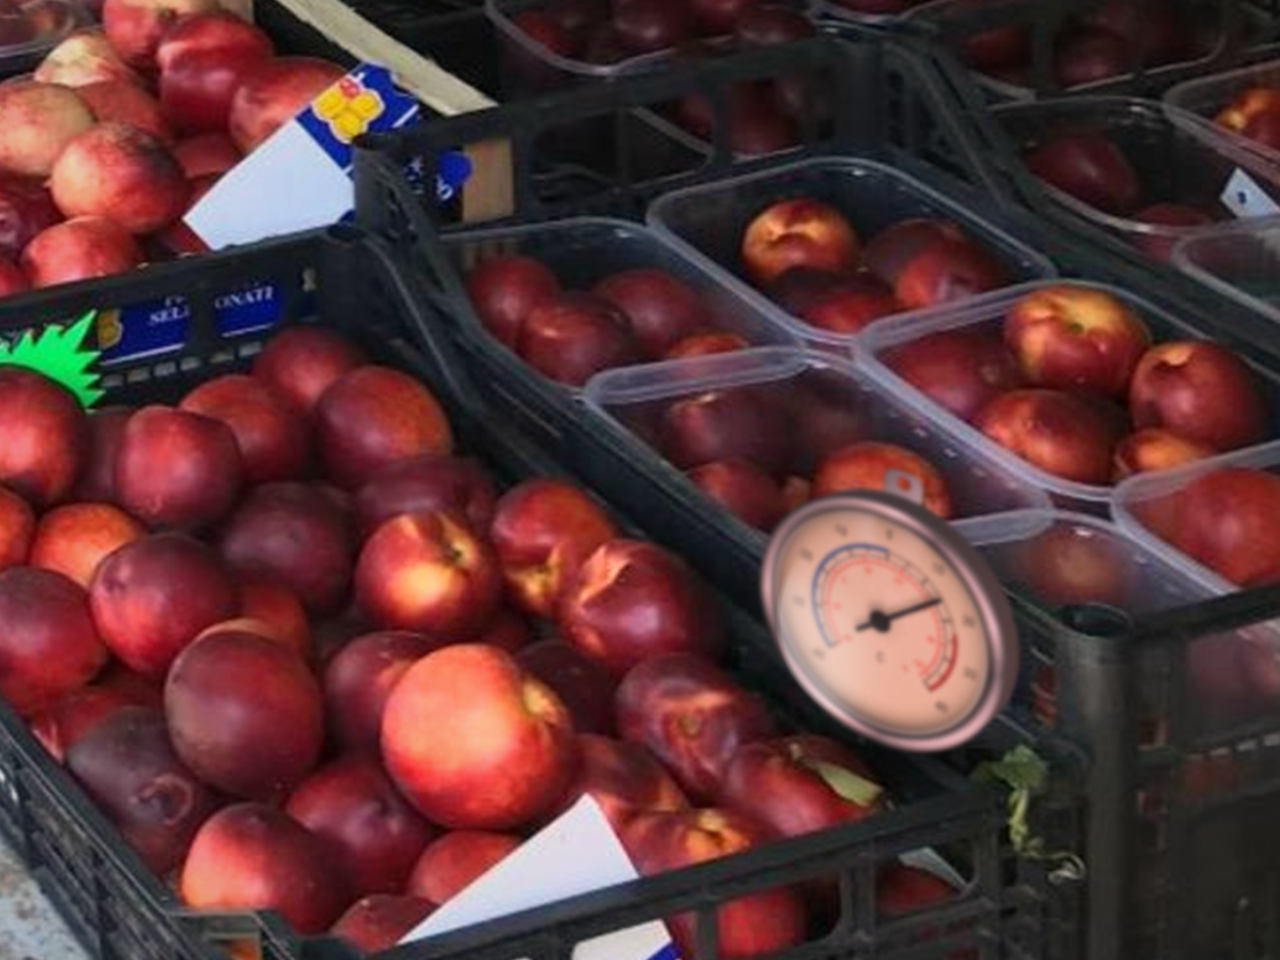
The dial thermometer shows 15 °C
